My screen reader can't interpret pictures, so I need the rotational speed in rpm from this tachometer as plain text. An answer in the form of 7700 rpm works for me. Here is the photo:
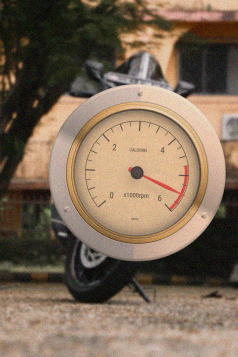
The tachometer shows 5500 rpm
